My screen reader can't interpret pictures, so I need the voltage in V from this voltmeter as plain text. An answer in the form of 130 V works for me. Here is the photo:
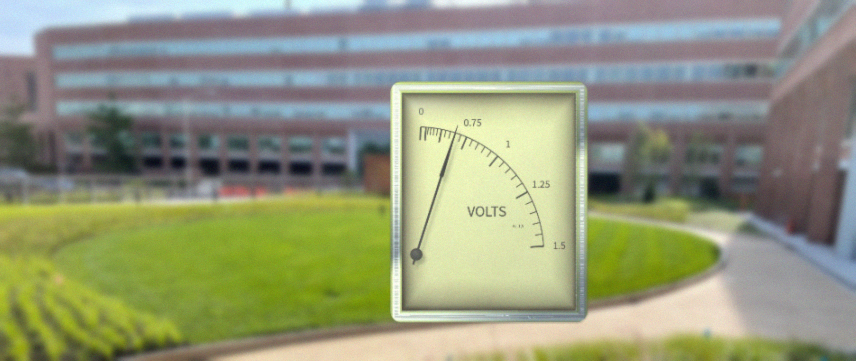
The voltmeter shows 0.65 V
